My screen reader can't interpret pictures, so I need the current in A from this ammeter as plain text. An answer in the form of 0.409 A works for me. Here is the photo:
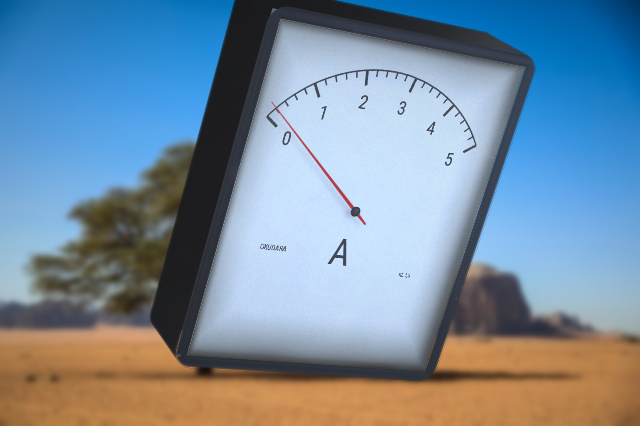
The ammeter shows 0.2 A
